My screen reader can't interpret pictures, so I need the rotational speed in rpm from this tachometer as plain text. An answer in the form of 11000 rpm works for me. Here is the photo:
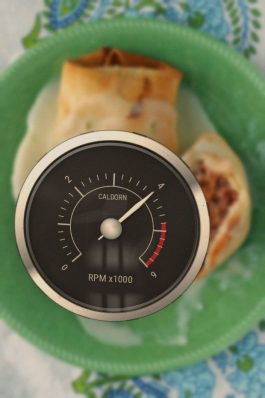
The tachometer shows 4000 rpm
